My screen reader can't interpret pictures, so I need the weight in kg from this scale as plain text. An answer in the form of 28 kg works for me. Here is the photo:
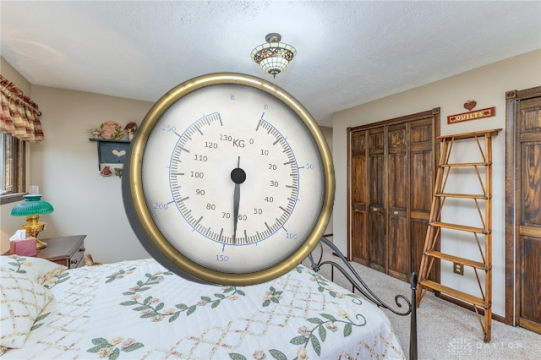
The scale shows 65 kg
